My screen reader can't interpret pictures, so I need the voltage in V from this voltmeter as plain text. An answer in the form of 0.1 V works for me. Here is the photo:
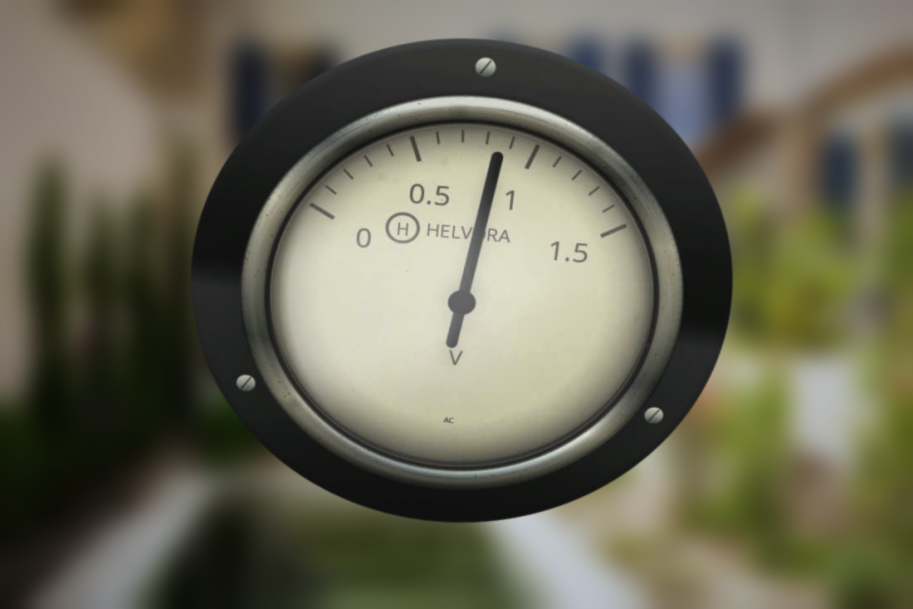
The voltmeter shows 0.85 V
